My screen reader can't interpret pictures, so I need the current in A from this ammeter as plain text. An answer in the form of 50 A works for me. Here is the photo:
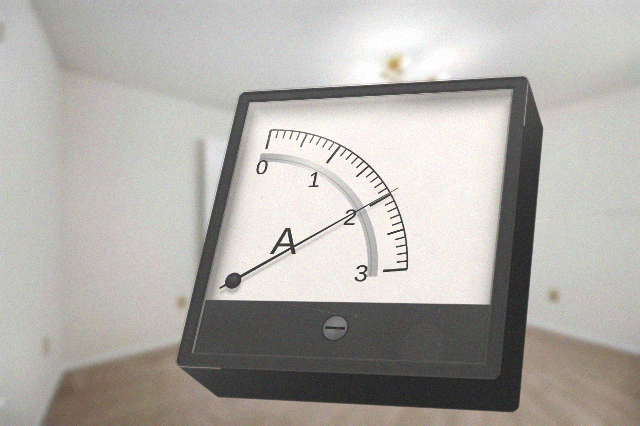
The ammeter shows 2 A
